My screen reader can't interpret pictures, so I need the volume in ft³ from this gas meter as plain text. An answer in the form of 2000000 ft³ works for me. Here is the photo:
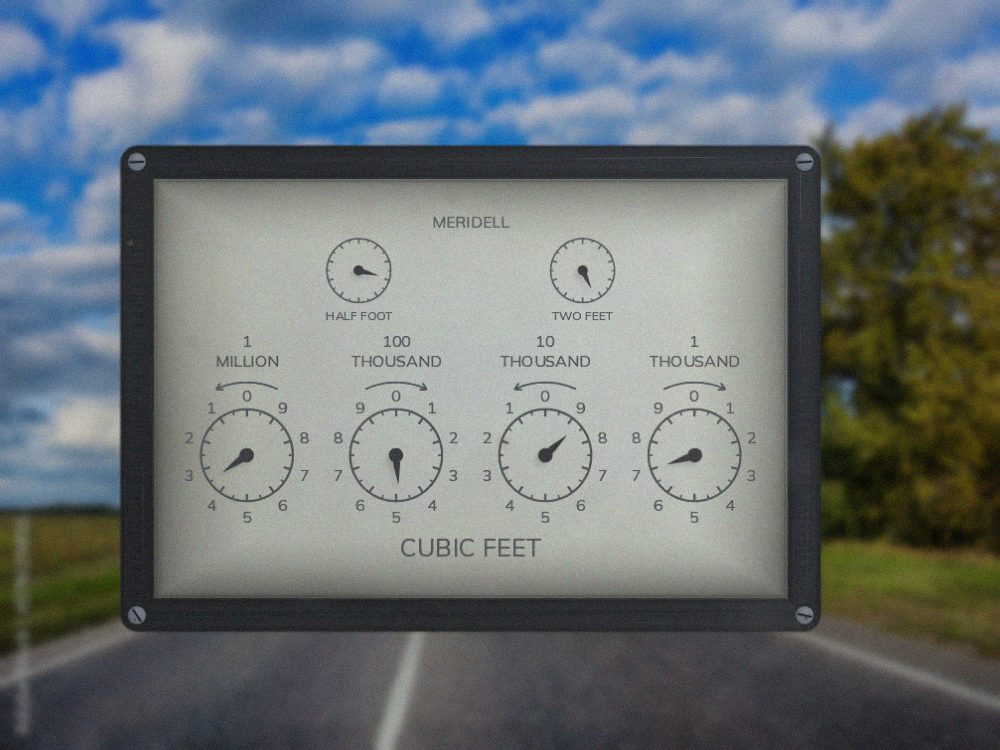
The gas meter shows 348700 ft³
